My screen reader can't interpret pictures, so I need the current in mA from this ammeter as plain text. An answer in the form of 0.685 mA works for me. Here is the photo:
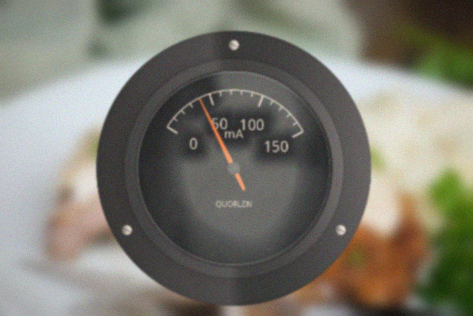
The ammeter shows 40 mA
